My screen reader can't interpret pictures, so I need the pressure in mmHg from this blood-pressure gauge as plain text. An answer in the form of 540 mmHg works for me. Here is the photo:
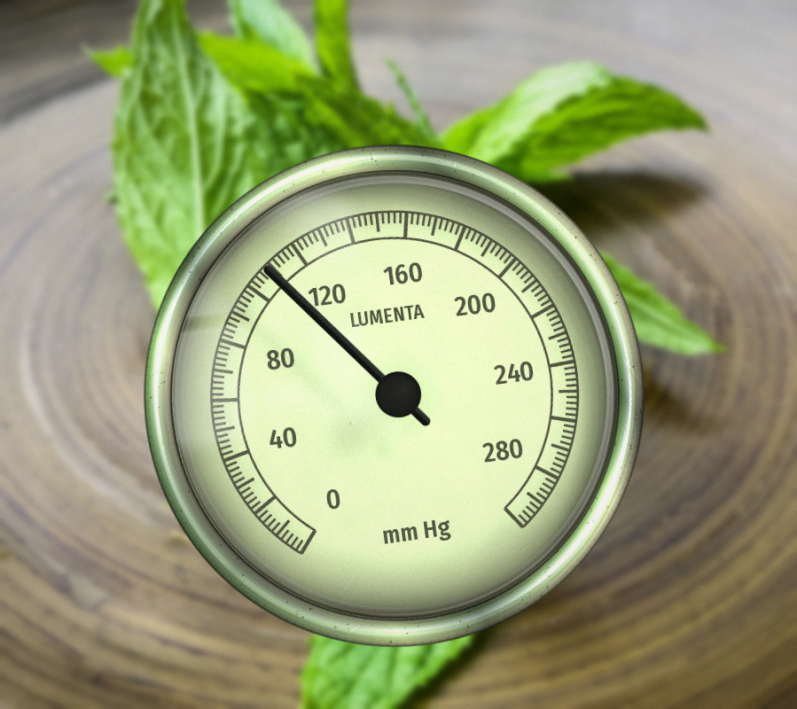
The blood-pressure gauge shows 108 mmHg
